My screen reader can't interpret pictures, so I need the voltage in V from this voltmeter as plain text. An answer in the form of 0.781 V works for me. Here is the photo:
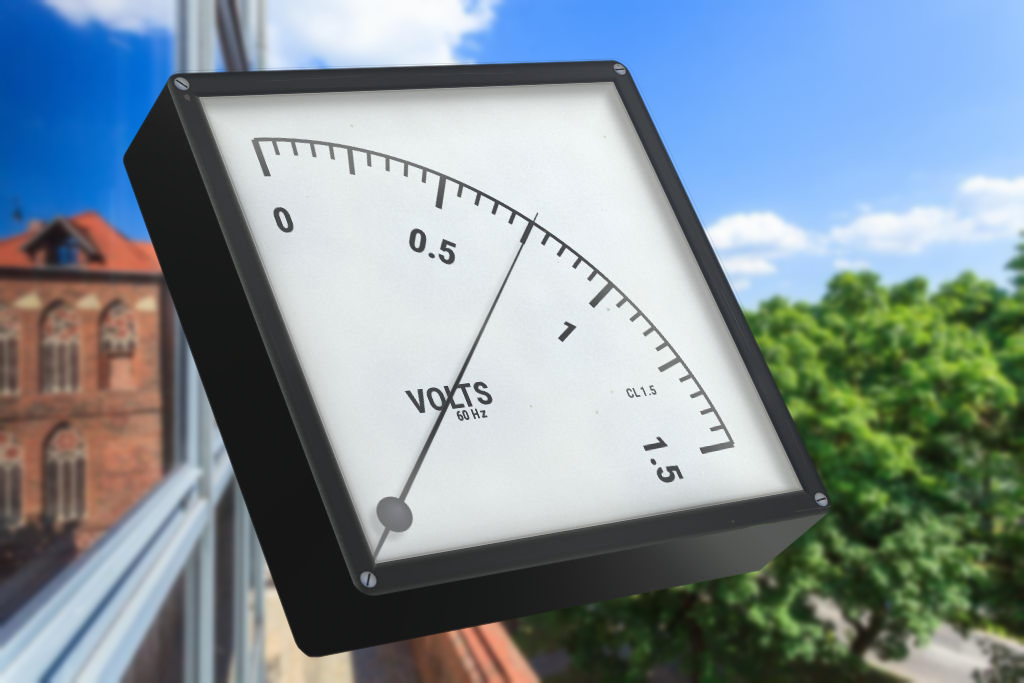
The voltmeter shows 0.75 V
